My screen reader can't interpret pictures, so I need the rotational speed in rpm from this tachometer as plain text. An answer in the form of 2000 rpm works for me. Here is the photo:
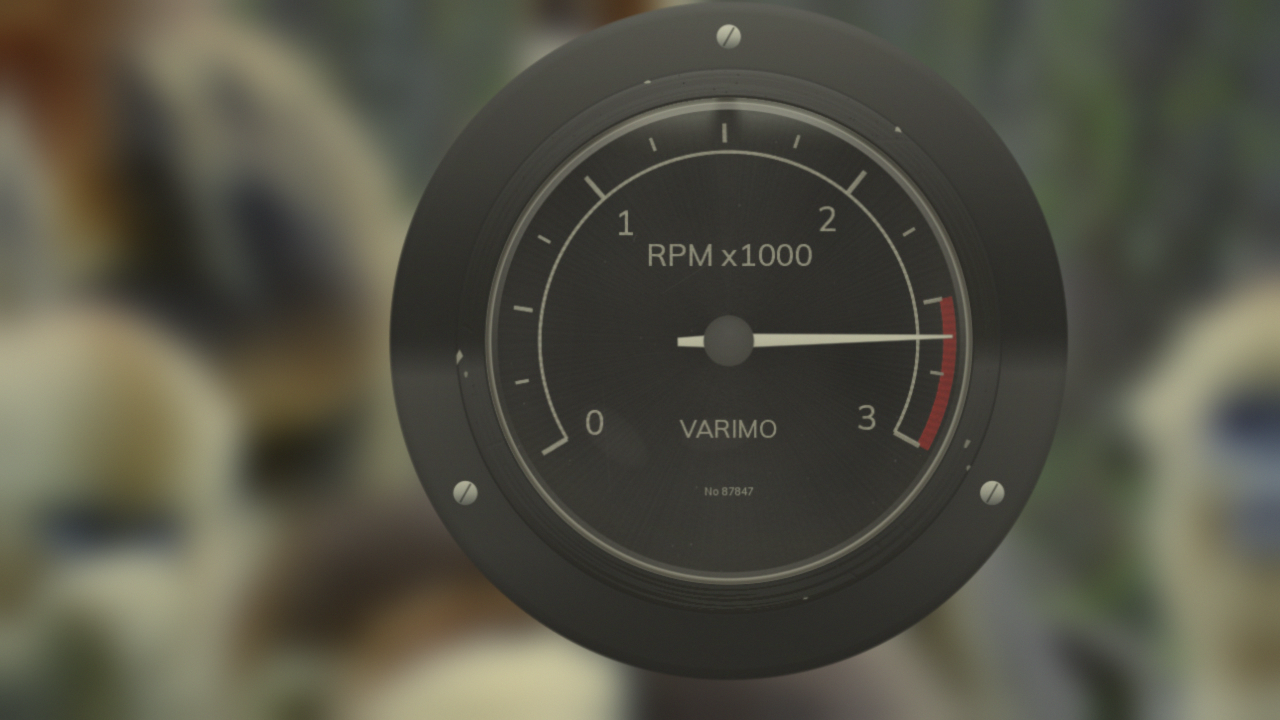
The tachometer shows 2625 rpm
